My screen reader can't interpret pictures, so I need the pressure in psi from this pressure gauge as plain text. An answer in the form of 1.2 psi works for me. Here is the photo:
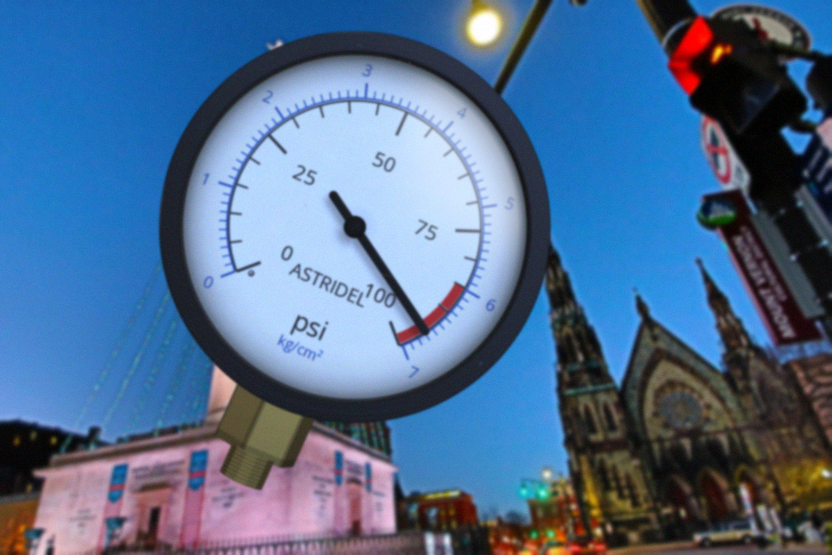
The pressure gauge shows 95 psi
